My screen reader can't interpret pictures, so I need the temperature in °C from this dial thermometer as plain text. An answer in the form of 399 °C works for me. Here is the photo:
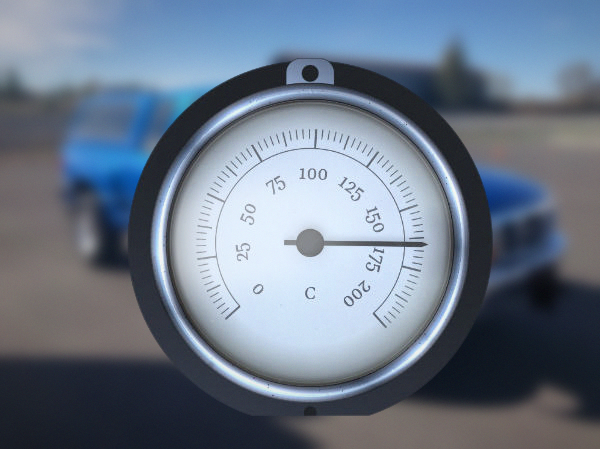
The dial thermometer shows 165 °C
